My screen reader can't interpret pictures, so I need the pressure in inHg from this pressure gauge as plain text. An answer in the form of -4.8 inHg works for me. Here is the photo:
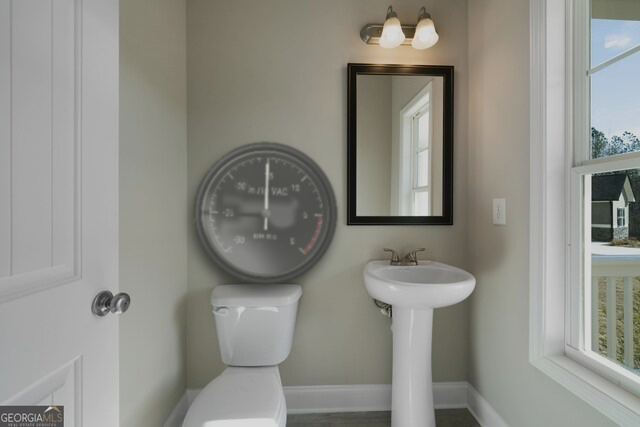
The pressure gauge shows -15 inHg
